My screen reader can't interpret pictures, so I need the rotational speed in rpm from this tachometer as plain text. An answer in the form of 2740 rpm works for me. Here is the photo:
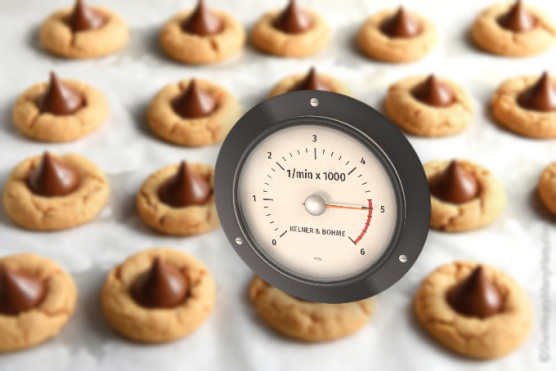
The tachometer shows 5000 rpm
